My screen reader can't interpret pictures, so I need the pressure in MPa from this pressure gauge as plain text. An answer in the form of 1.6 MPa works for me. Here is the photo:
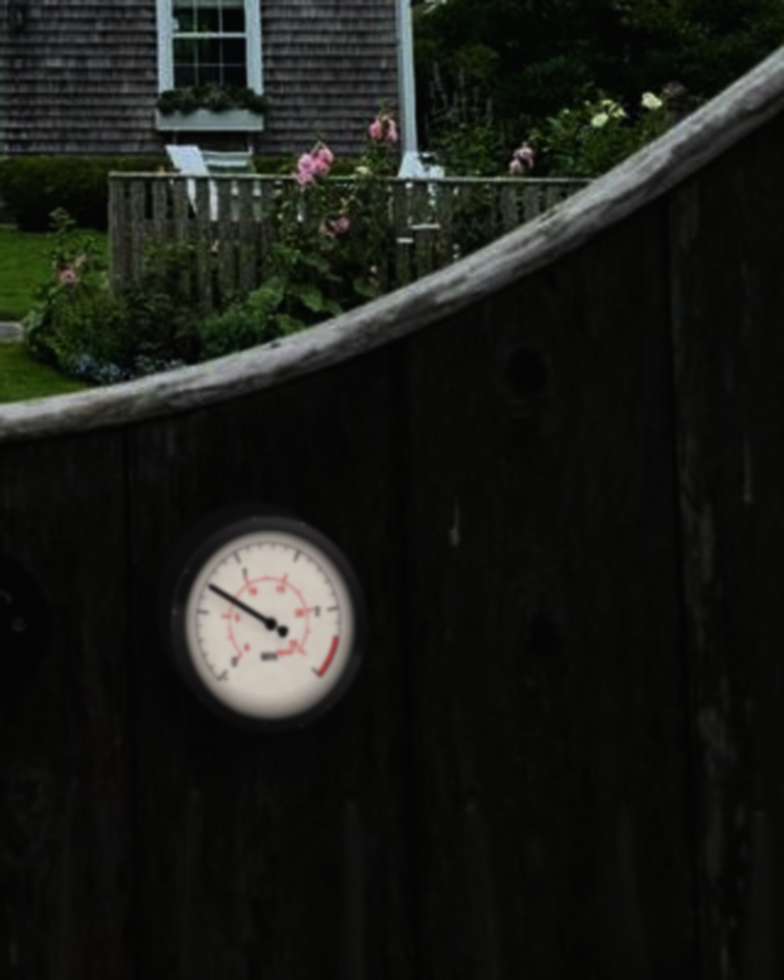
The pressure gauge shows 0.7 MPa
